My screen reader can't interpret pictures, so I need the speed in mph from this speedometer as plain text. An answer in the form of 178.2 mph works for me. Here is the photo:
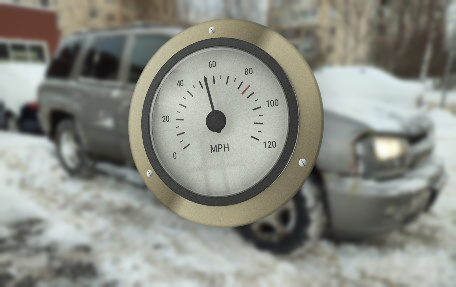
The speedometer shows 55 mph
